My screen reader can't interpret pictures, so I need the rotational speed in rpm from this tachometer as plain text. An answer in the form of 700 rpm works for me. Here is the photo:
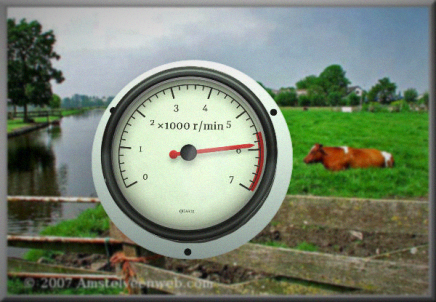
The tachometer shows 5900 rpm
